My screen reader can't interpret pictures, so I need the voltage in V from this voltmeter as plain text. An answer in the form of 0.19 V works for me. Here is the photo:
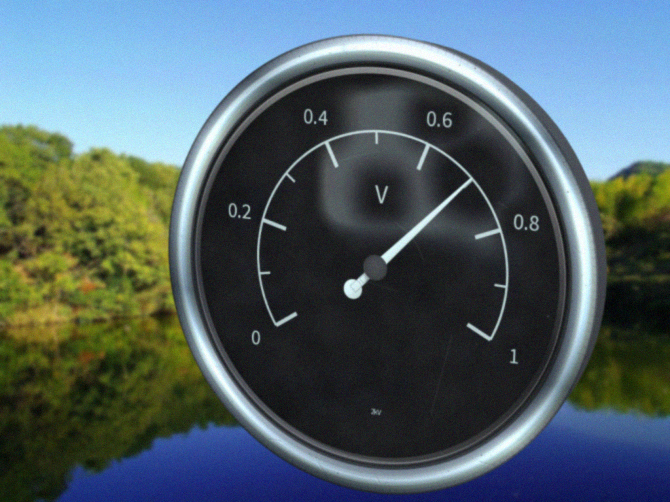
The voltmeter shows 0.7 V
